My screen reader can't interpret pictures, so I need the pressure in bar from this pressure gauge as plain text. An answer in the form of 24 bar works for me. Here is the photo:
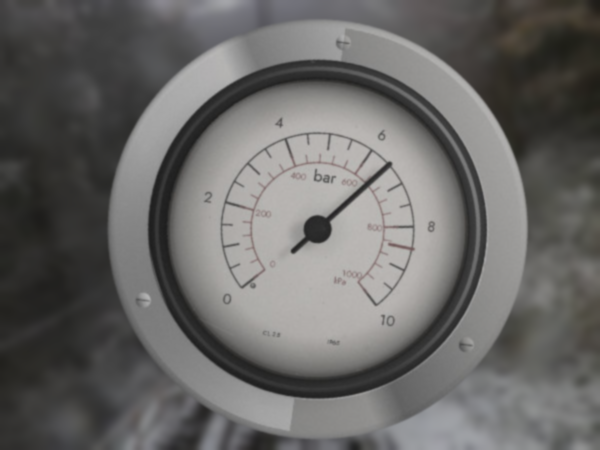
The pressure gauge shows 6.5 bar
